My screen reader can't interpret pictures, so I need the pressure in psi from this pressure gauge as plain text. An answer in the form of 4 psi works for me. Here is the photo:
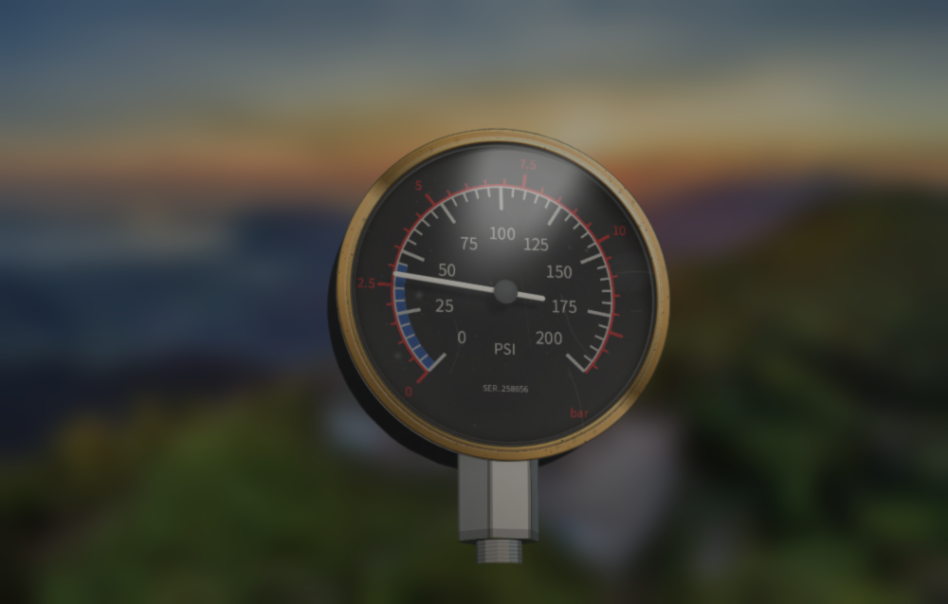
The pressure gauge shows 40 psi
